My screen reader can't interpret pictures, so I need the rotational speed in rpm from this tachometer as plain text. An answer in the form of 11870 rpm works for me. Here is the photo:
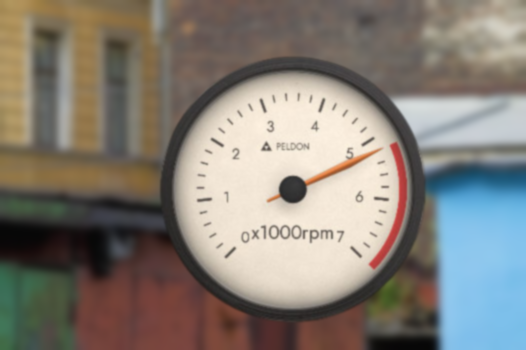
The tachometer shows 5200 rpm
